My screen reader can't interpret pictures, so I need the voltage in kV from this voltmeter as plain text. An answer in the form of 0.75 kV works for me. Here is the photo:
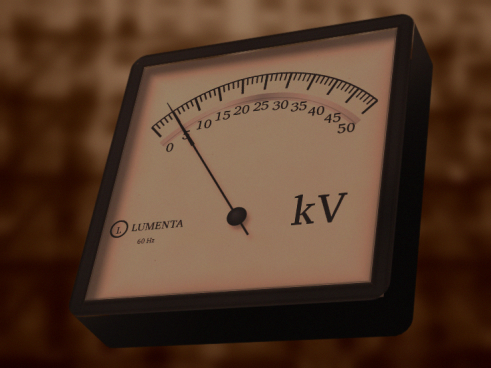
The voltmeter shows 5 kV
